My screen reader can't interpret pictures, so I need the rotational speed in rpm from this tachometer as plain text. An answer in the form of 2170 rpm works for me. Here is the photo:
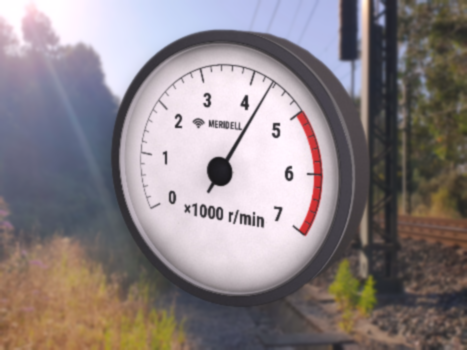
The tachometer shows 4400 rpm
